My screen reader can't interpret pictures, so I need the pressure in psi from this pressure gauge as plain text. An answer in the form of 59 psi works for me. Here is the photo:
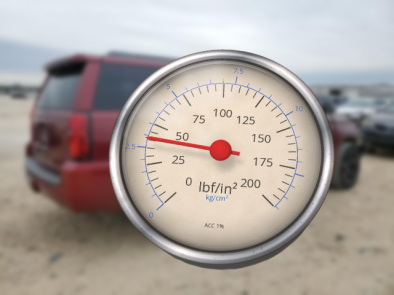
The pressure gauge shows 40 psi
